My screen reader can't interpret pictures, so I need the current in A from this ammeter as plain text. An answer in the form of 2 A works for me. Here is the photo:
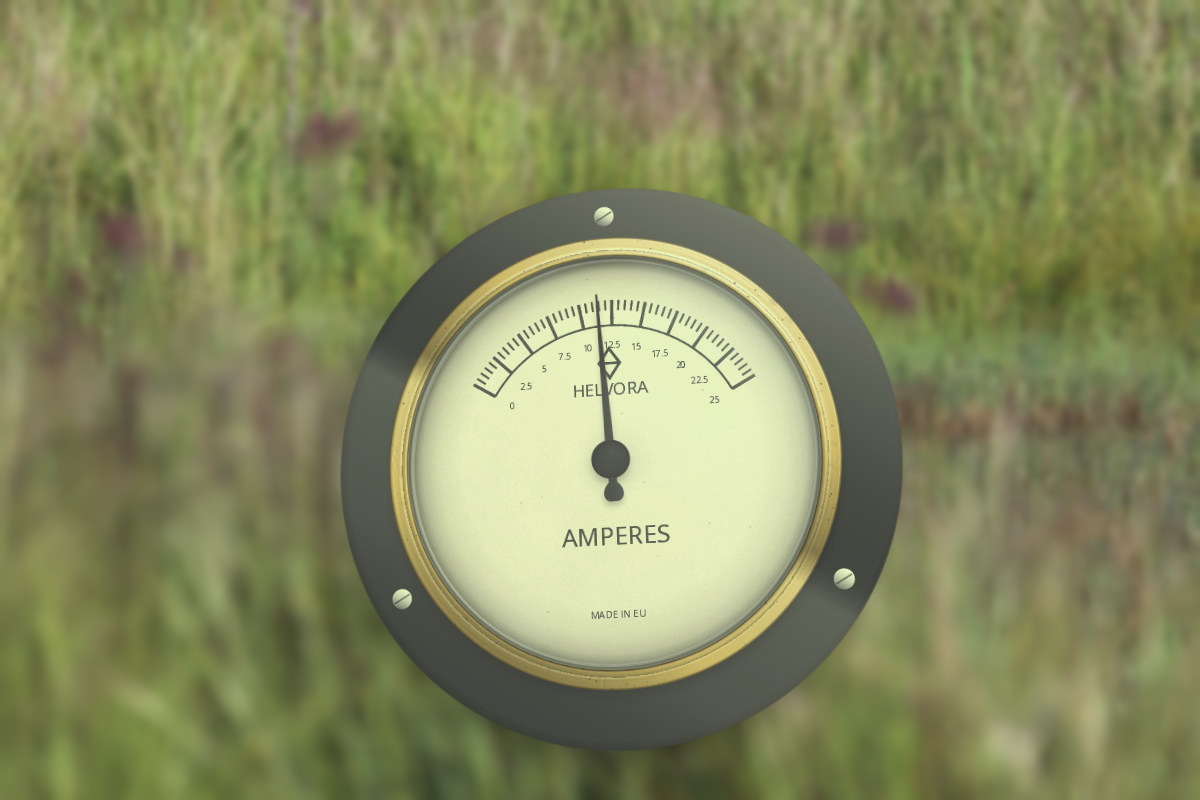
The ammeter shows 11.5 A
